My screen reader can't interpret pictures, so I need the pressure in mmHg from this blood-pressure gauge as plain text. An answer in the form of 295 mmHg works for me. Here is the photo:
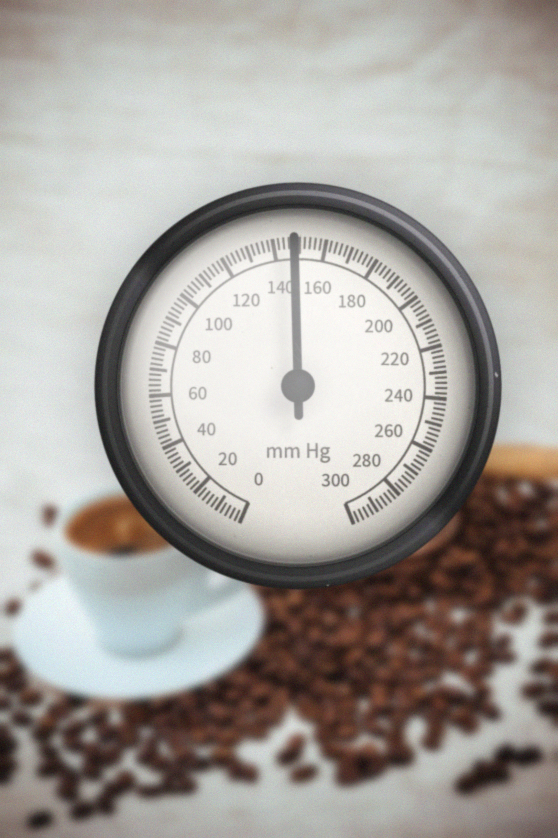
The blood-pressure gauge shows 148 mmHg
